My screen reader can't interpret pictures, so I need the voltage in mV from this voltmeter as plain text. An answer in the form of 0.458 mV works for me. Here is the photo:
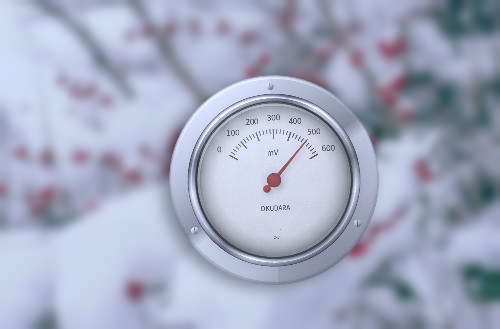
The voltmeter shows 500 mV
